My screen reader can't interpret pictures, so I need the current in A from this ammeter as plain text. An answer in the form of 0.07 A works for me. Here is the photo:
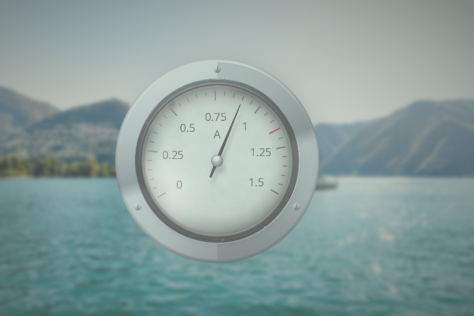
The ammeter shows 0.9 A
